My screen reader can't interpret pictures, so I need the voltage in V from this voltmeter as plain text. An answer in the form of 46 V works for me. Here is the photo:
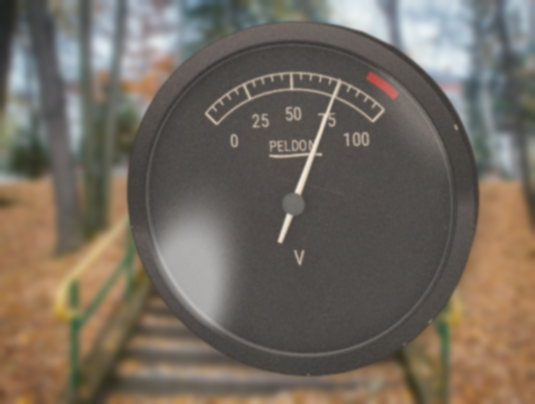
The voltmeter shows 75 V
